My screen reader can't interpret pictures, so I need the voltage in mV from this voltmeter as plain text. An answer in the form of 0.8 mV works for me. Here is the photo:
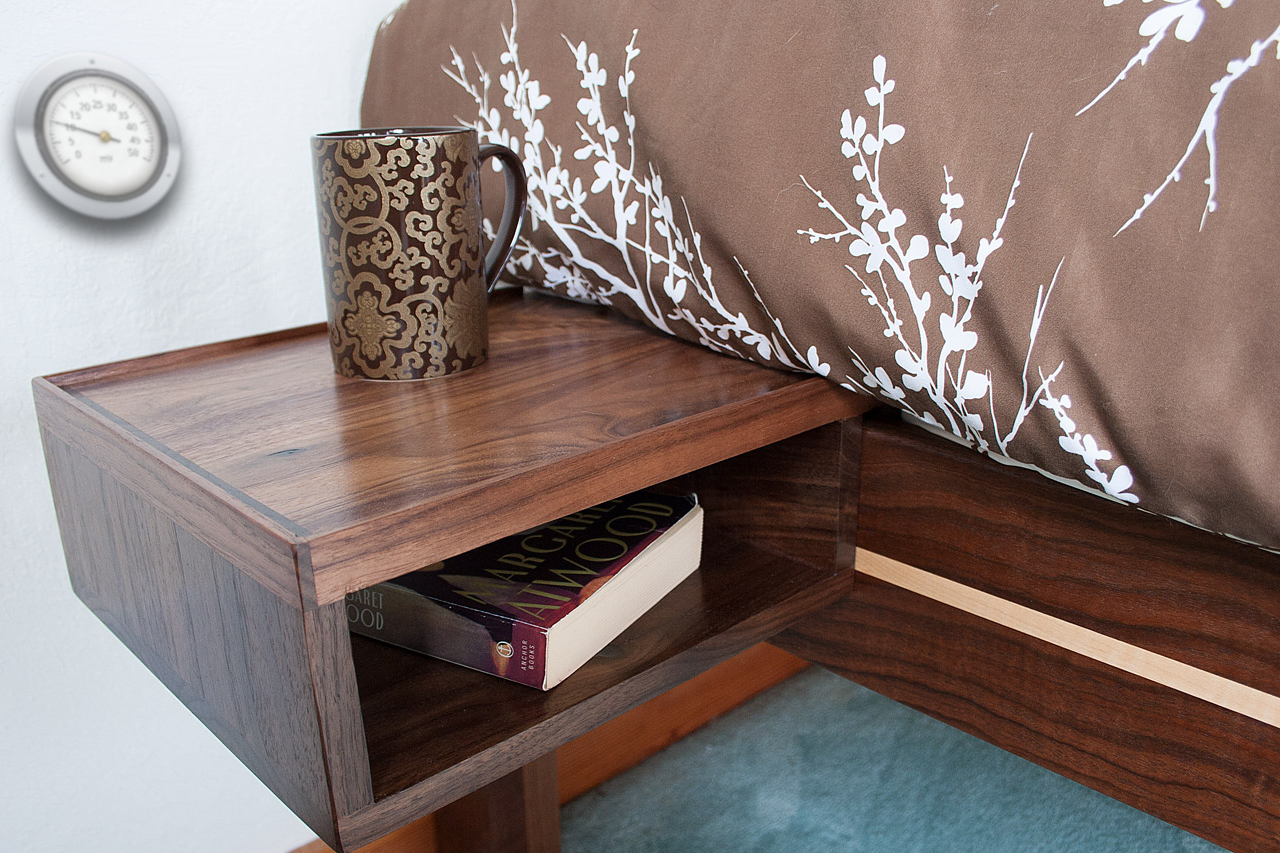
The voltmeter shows 10 mV
